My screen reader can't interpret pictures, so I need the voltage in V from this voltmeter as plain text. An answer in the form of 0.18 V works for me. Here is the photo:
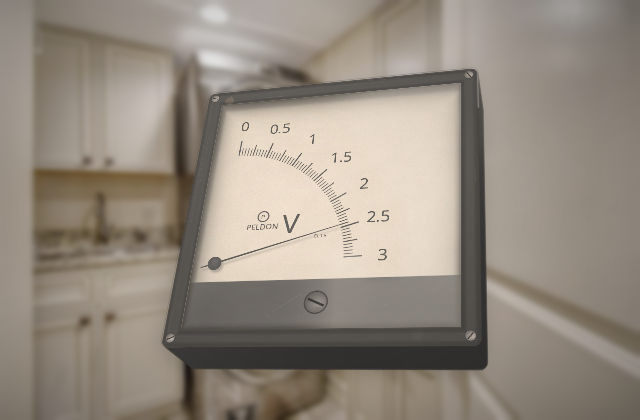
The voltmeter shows 2.5 V
